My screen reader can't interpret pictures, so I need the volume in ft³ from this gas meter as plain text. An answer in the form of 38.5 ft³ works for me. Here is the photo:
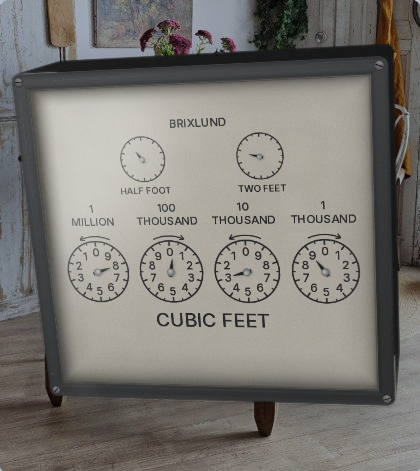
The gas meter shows 802900 ft³
